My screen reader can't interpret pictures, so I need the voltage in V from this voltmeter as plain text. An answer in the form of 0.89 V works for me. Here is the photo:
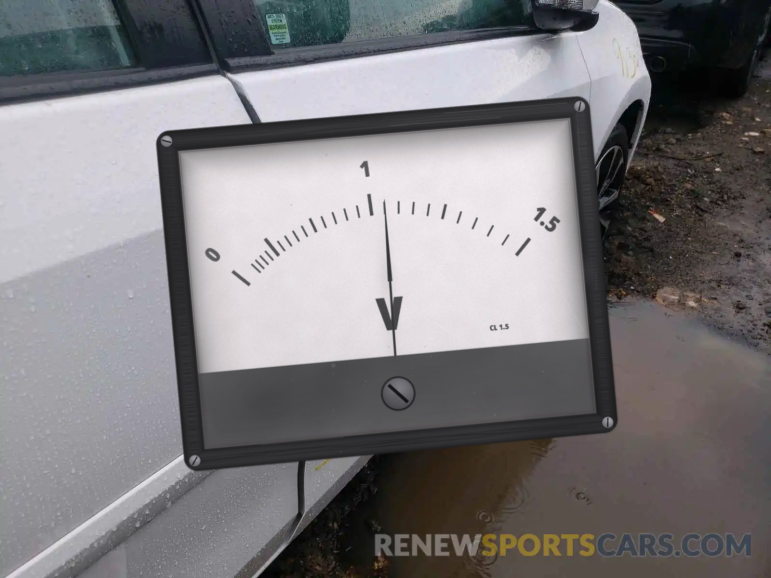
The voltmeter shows 1.05 V
